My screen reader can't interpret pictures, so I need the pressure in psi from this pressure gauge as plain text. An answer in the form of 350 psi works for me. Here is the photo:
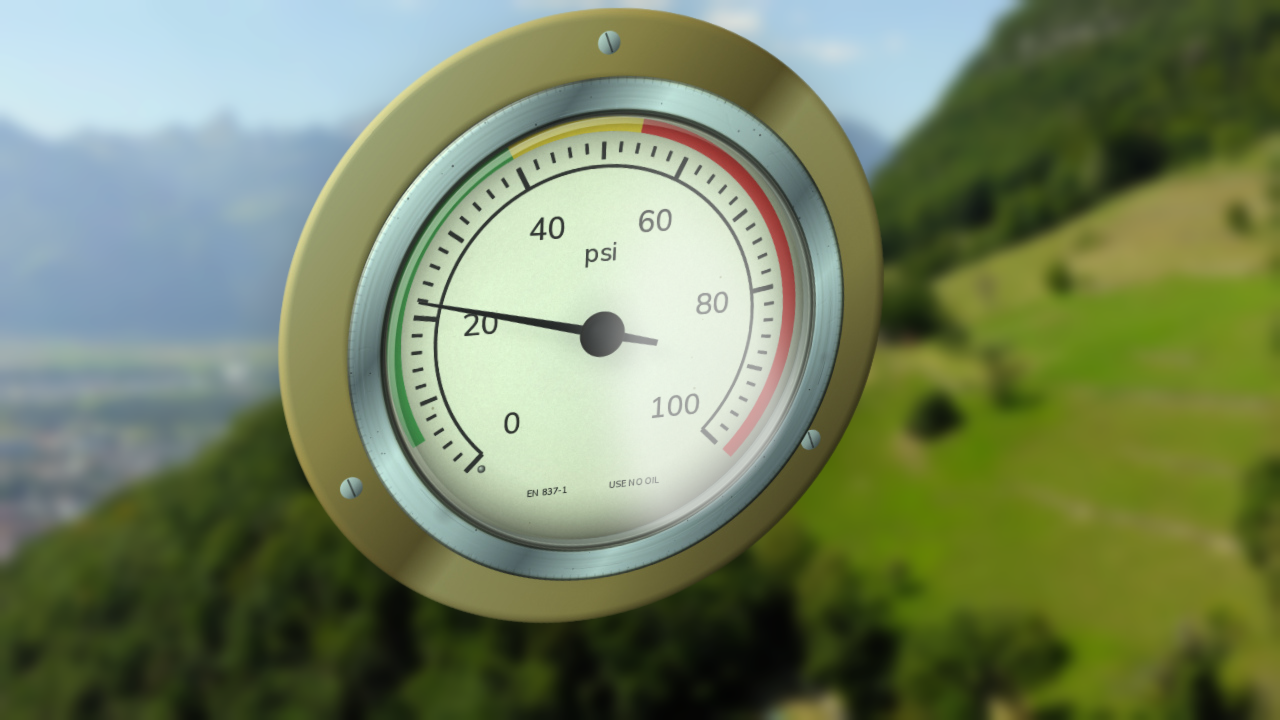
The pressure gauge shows 22 psi
